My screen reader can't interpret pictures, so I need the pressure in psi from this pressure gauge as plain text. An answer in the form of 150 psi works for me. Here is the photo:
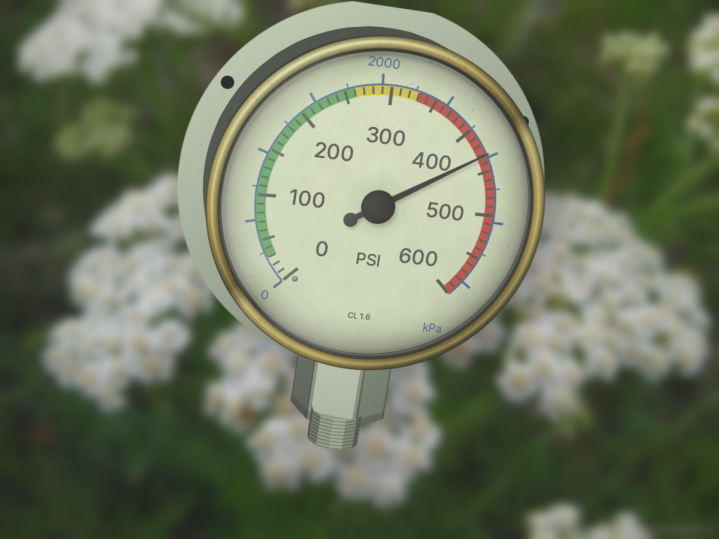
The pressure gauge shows 430 psi
